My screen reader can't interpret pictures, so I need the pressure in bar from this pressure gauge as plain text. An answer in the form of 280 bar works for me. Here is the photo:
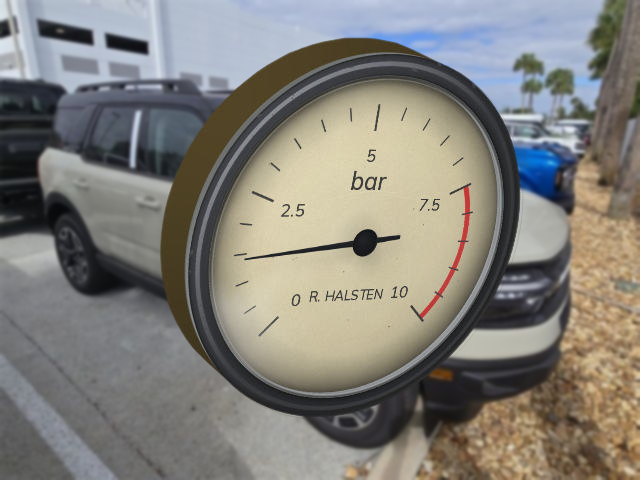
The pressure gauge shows 1.5 bar
